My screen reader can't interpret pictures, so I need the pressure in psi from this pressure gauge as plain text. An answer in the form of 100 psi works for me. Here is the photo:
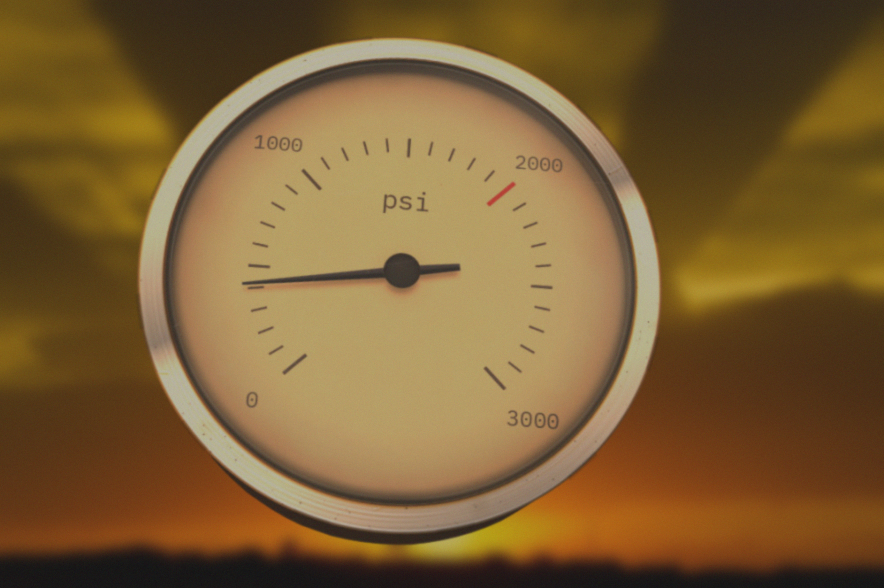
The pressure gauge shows 400 psi
